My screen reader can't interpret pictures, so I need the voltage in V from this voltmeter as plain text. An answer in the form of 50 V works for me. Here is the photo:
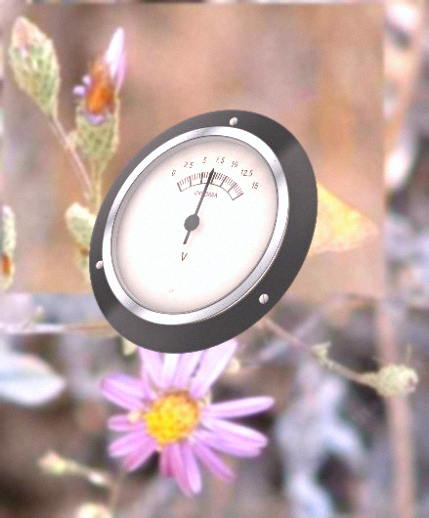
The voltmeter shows 7.5 V
